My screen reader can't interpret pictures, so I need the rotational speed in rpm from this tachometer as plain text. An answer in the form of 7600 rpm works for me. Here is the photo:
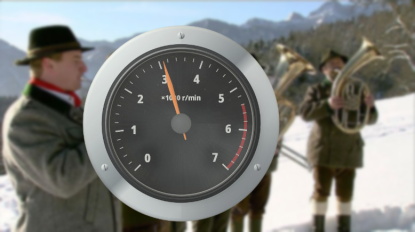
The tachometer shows 3100 rpm
